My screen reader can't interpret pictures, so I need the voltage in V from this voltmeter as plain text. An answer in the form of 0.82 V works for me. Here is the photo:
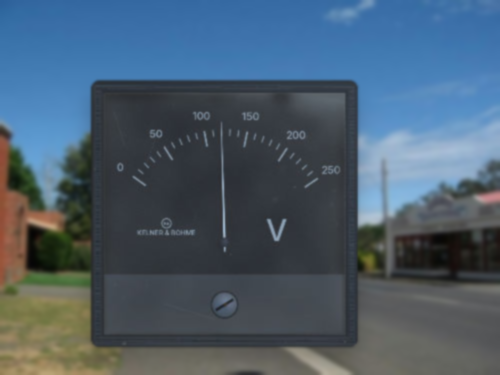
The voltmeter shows 120 V
